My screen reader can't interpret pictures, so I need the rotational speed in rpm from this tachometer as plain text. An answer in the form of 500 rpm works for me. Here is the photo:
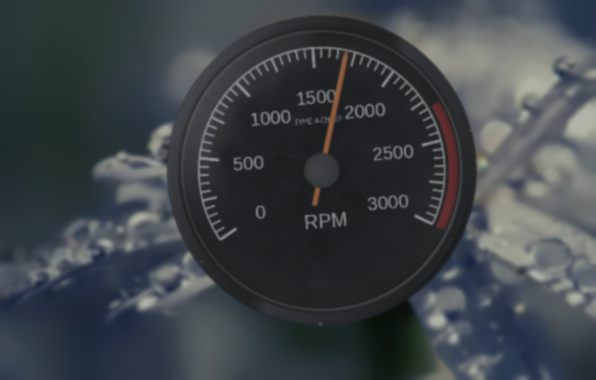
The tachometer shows 1700 rpm
